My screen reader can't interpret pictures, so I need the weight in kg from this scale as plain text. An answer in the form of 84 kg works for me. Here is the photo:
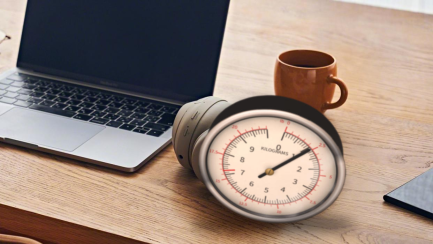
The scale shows 1 kg
